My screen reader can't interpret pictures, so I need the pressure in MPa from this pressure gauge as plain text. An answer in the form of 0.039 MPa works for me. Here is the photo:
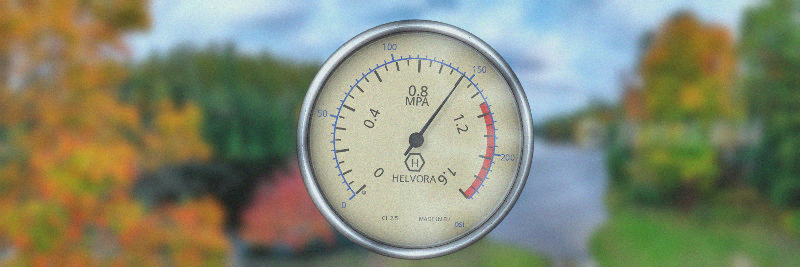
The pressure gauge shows 1 MPa
